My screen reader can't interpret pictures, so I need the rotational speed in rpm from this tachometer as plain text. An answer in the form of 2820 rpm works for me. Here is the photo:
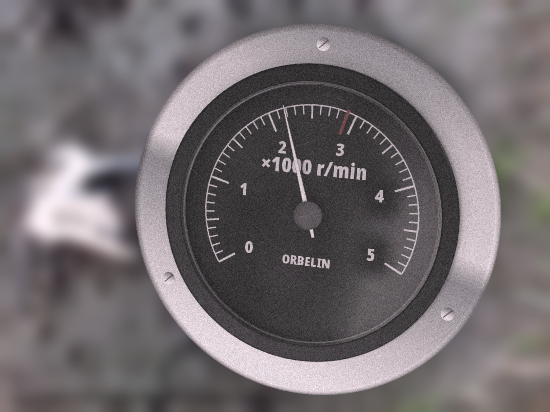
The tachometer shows 2200 rpm
